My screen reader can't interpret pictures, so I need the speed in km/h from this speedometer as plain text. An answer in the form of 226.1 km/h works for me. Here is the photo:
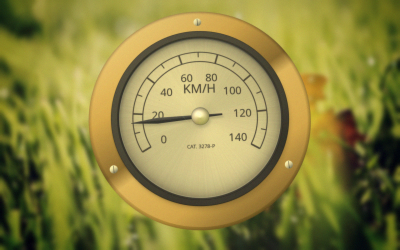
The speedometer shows 15 km/h
